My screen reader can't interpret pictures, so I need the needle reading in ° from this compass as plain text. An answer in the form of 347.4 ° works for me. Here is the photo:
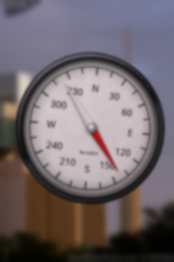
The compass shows 142.5 °
